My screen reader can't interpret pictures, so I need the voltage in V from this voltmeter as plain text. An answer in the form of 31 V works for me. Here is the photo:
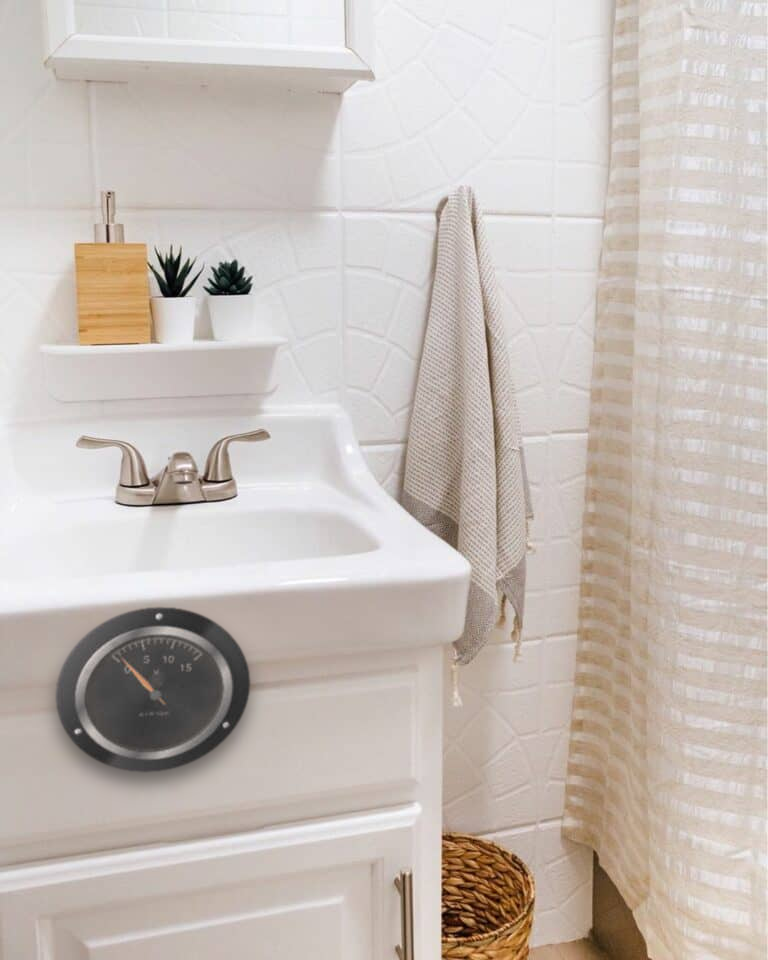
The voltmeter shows 1 V
